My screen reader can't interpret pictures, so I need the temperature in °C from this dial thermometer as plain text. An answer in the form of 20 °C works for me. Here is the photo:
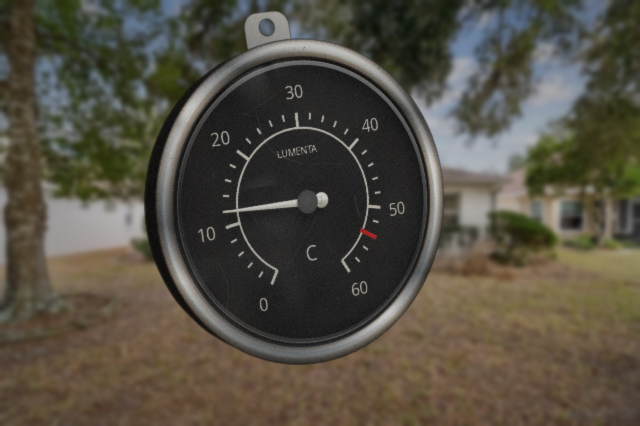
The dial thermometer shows 12 °C
